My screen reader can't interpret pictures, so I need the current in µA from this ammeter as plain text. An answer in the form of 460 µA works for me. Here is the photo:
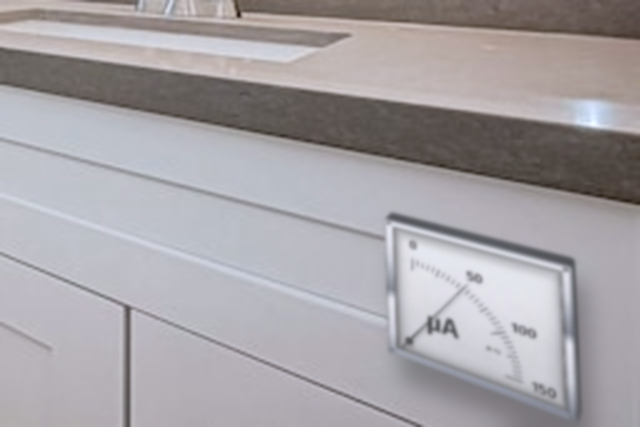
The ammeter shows 50 µA
